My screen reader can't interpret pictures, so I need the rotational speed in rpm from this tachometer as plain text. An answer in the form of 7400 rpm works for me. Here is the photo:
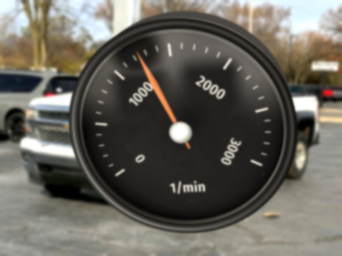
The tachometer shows 1250 rpm
